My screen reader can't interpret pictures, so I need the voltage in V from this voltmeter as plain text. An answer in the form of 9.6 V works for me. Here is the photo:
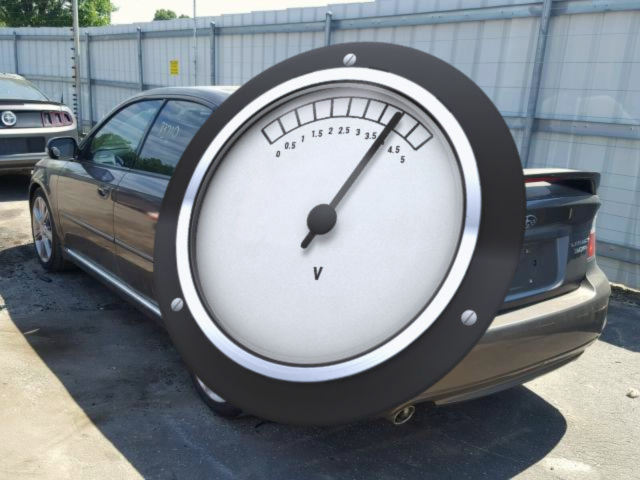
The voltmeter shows 4 V
